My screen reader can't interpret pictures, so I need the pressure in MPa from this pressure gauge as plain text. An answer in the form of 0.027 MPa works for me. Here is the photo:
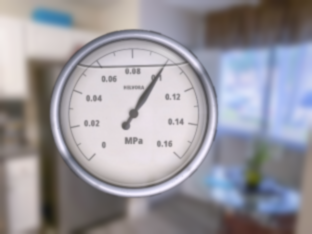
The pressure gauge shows 0.1 MPa
